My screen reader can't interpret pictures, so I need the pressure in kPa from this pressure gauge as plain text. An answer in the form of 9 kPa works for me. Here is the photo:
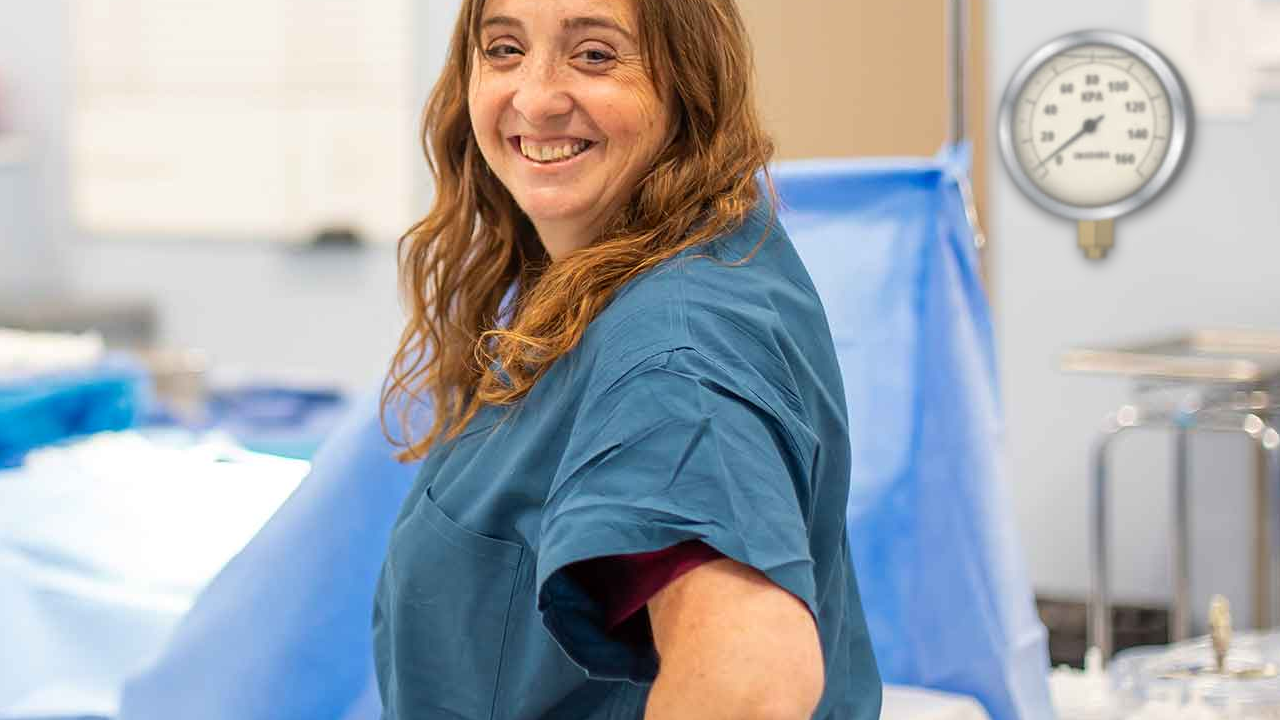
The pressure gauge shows 5 kPa
